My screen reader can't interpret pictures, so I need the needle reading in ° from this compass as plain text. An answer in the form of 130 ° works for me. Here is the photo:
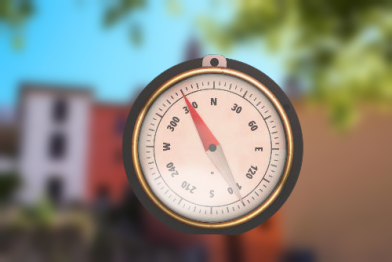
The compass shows 330 °
